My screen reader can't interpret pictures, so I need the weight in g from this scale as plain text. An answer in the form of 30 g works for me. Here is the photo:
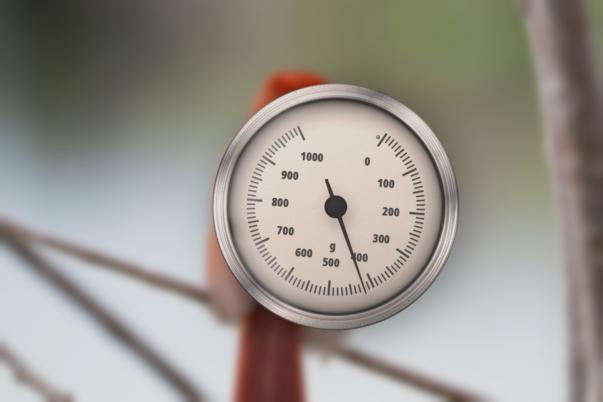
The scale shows 420 g
